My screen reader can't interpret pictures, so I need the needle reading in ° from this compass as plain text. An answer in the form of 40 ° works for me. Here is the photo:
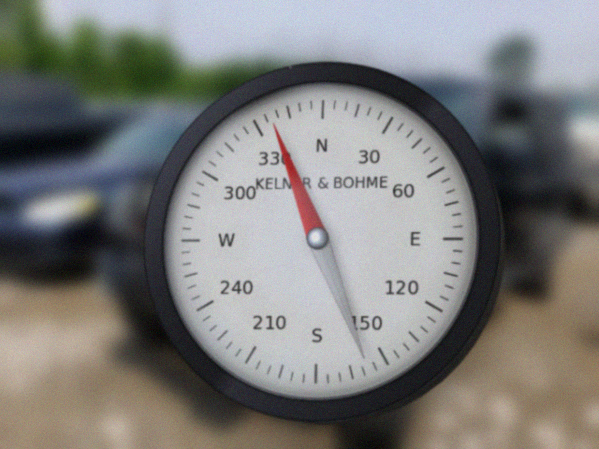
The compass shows 337.5 °
